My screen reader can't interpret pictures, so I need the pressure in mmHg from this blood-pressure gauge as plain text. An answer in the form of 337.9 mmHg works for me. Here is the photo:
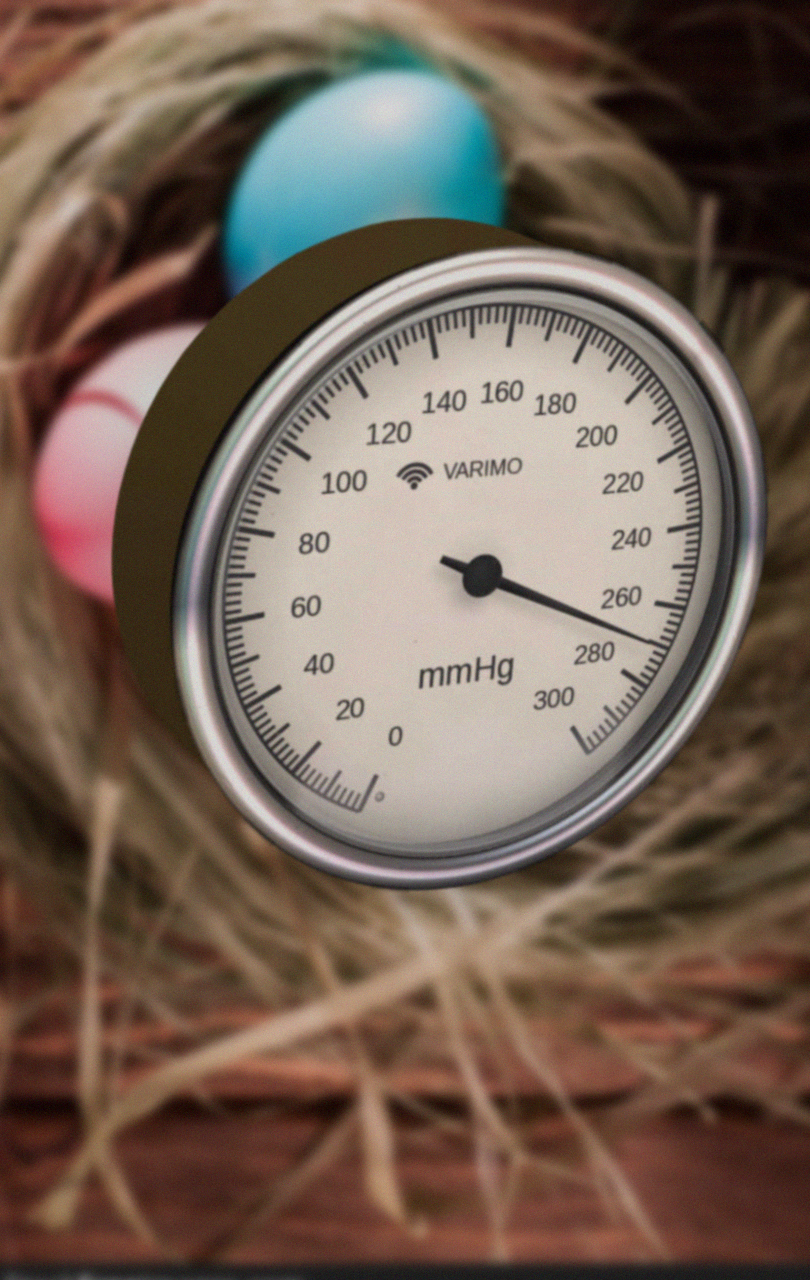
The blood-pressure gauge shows 270 mmHg
